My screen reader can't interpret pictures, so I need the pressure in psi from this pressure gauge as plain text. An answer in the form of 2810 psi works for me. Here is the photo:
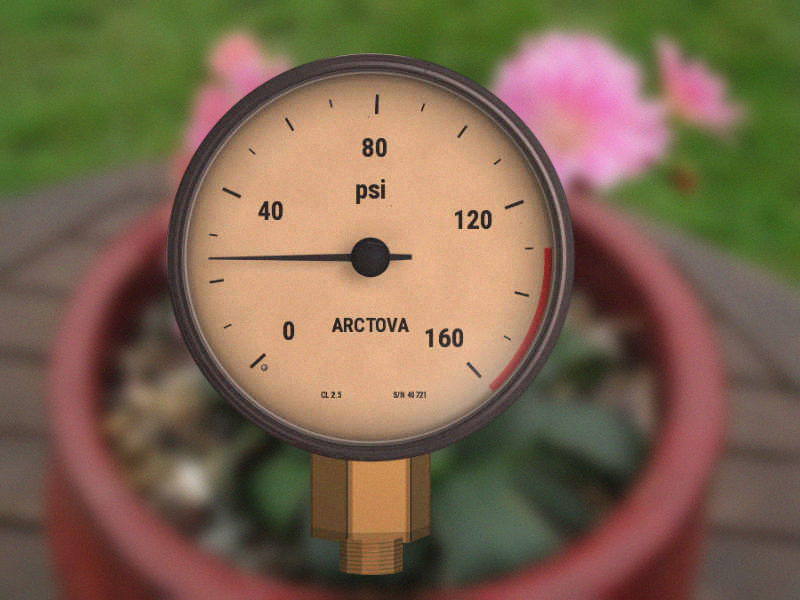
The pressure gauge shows 25 psi
